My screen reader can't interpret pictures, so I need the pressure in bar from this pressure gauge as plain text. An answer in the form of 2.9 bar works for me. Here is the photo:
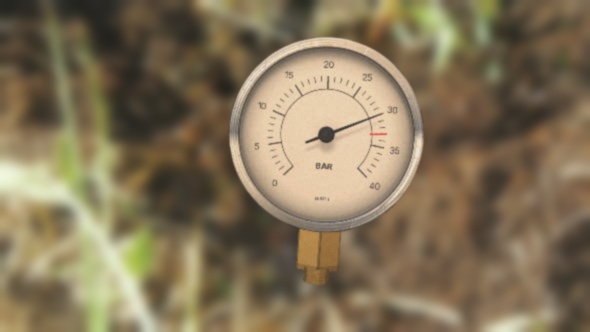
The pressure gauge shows 30 bar
